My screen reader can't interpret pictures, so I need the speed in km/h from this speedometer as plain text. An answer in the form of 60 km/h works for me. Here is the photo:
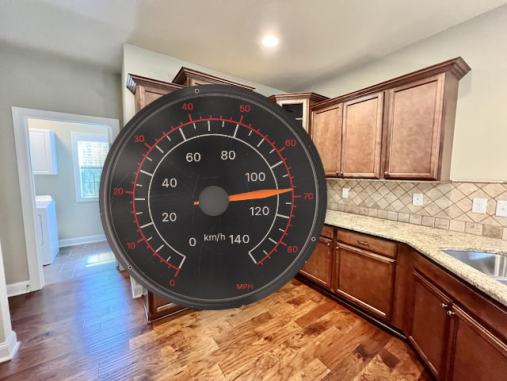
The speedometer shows 110 km/h
